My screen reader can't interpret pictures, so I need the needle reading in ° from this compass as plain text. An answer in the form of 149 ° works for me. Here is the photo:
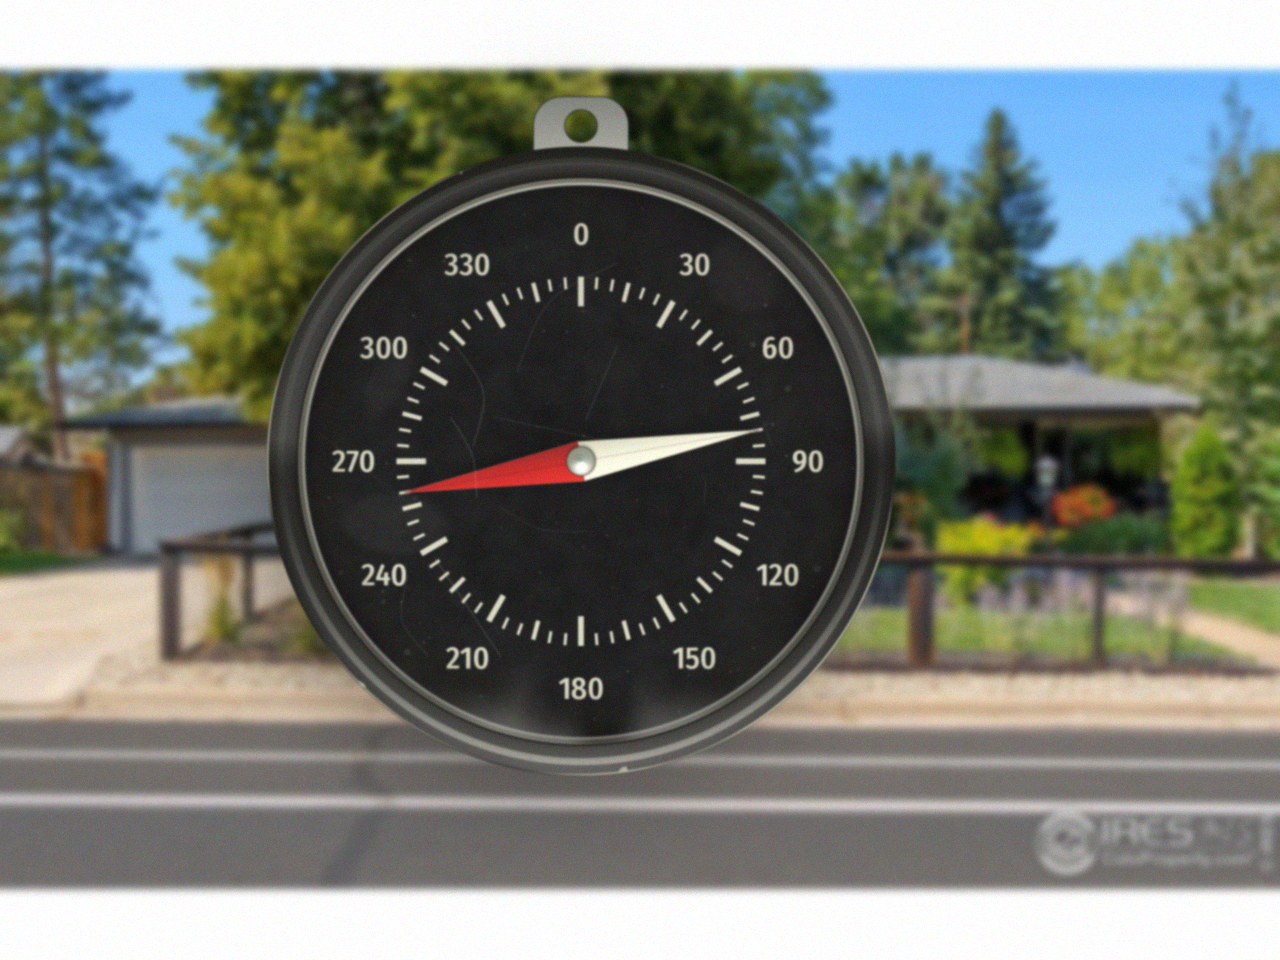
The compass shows 260 °
